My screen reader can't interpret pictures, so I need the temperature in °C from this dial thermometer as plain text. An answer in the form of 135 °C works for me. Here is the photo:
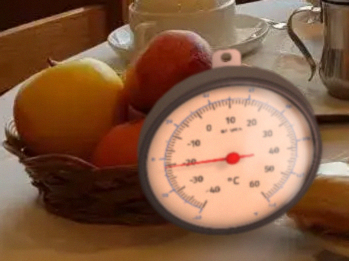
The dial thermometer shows -20 °C
